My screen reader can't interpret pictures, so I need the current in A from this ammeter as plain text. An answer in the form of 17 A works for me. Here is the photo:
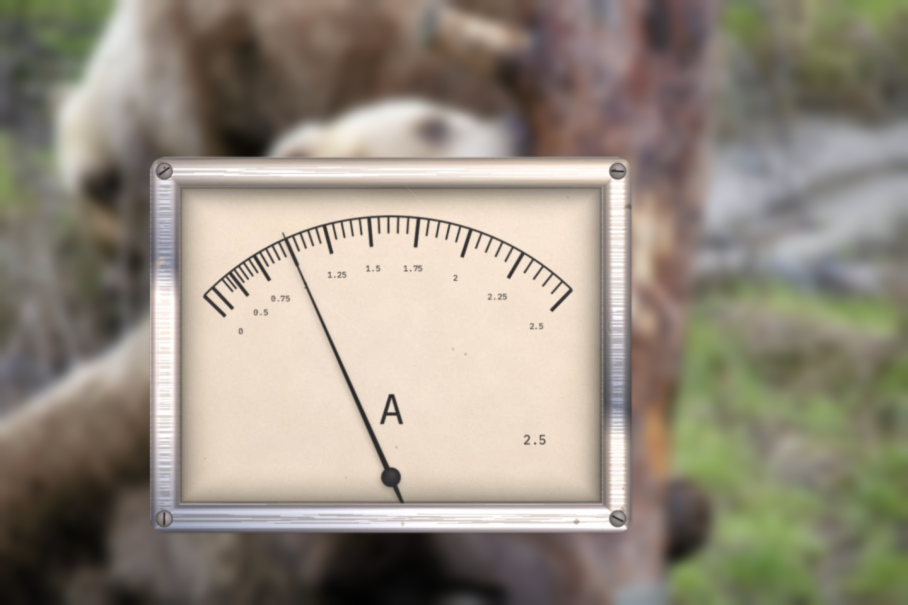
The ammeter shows 1 A
